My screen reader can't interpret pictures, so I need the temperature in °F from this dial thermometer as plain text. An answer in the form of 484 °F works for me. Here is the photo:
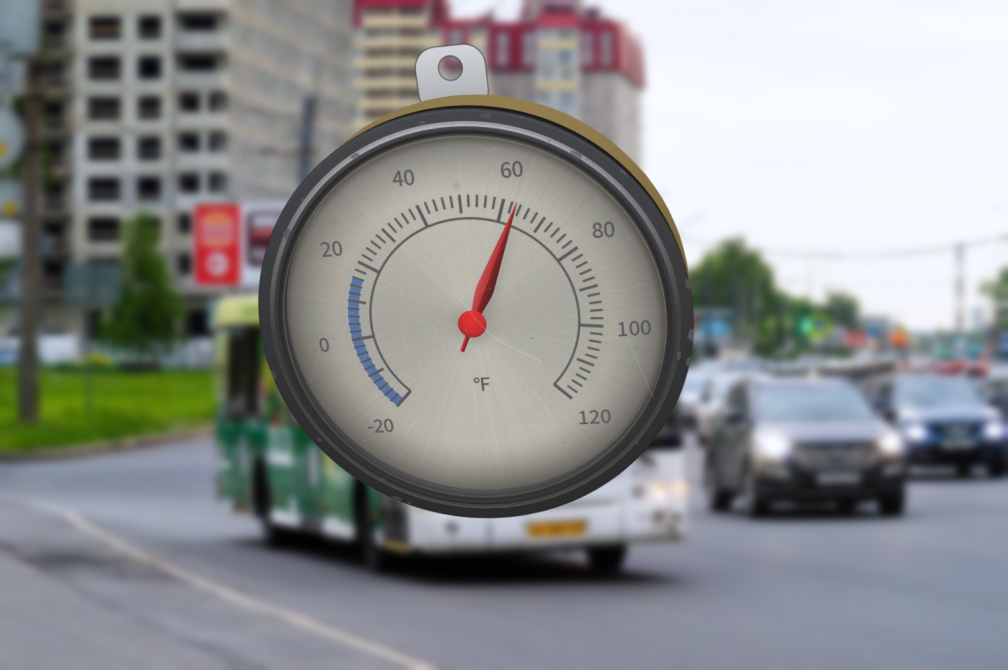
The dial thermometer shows 63 °F
